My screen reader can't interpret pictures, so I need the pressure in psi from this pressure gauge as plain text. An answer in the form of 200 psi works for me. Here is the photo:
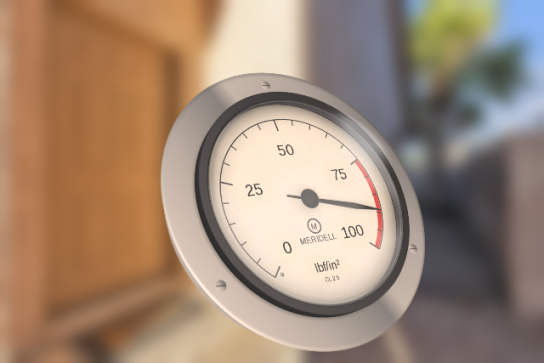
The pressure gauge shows 90 psi
